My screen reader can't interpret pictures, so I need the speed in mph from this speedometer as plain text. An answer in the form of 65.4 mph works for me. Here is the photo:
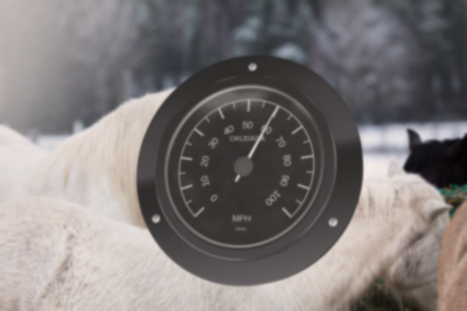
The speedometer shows 60 mph
